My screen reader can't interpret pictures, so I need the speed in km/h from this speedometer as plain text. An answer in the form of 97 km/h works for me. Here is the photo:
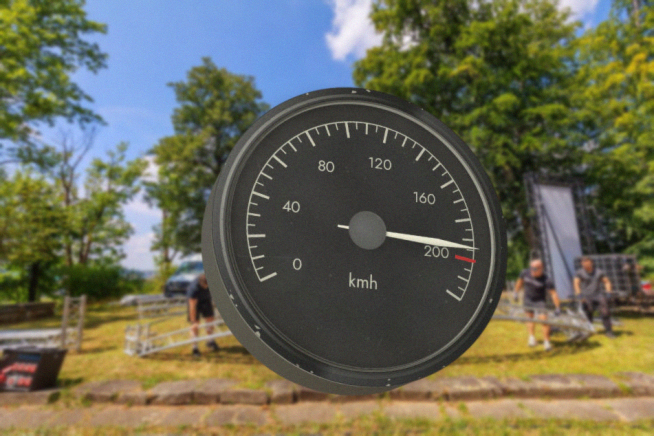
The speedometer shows 195 km/h
